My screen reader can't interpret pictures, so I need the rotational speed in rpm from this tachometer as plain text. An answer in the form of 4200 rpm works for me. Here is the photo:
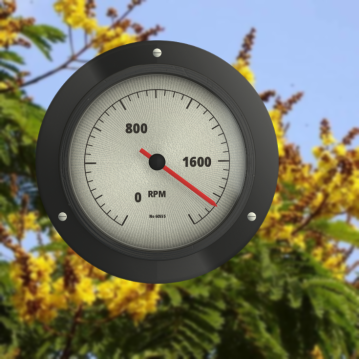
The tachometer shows 1850 rpm
